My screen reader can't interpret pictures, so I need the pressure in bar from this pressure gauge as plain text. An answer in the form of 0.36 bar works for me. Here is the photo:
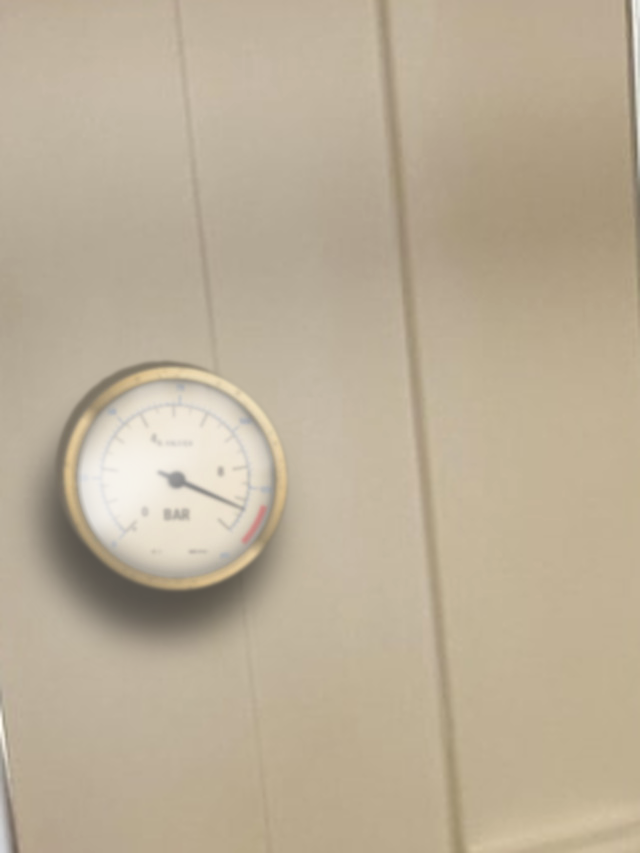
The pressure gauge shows 9.25 bar
